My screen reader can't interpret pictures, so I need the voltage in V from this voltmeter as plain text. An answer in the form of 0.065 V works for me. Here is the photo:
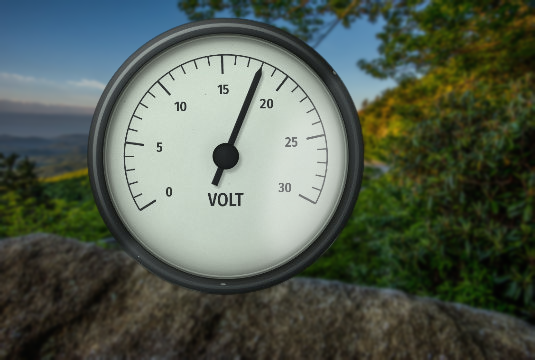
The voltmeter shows 18 V
